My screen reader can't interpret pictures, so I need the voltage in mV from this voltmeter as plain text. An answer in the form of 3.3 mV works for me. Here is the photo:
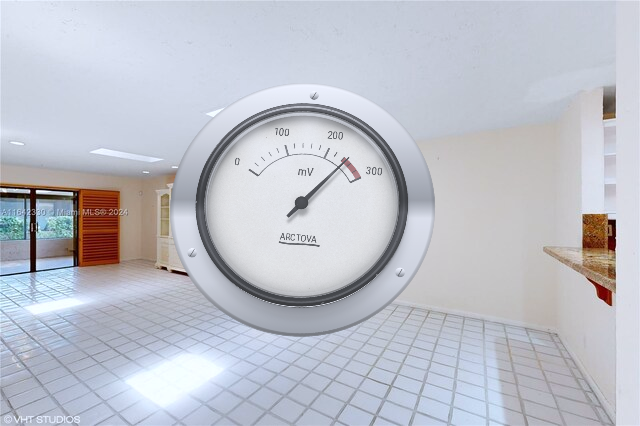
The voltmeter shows 250 mV
